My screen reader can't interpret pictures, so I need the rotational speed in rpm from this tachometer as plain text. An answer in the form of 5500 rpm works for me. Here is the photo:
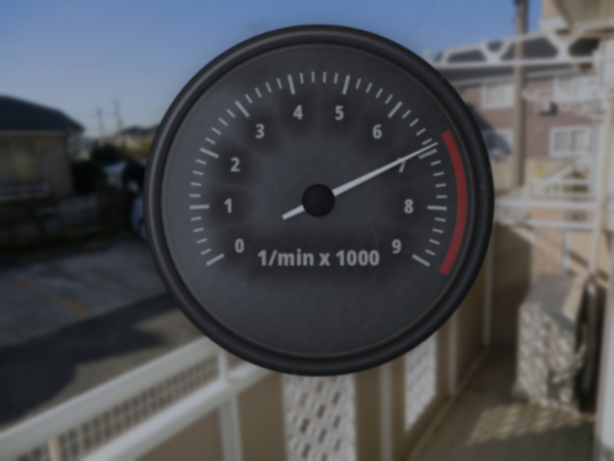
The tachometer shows 6900 rpm
